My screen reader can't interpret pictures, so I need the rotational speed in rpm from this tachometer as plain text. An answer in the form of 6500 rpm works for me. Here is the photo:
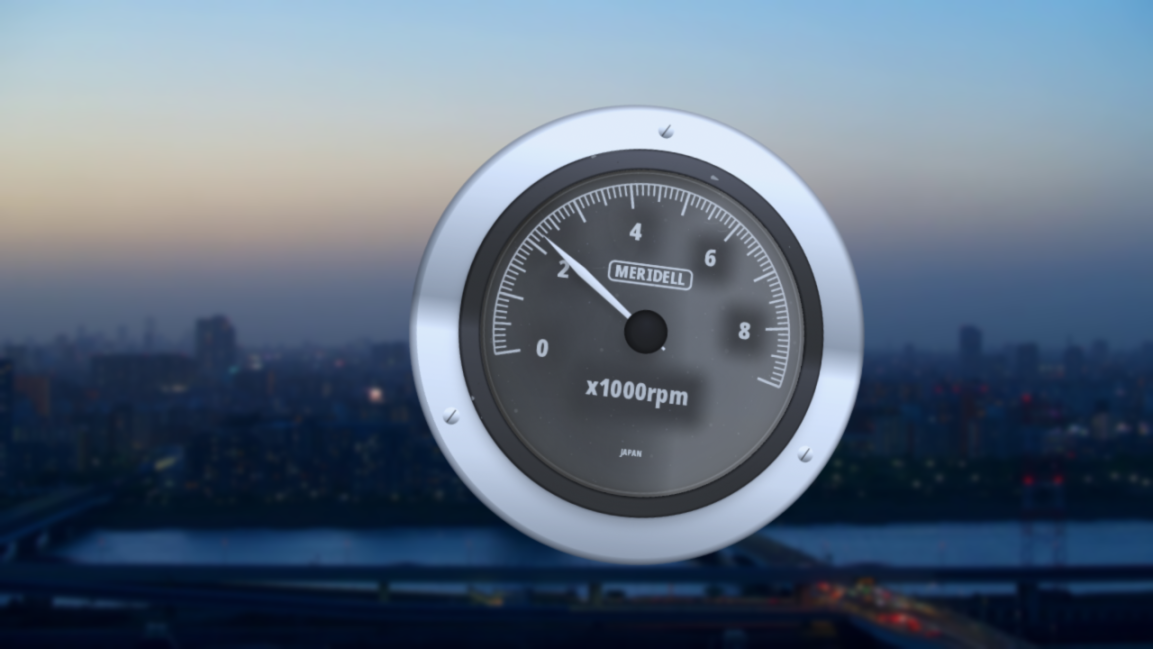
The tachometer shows 2200 rpm
